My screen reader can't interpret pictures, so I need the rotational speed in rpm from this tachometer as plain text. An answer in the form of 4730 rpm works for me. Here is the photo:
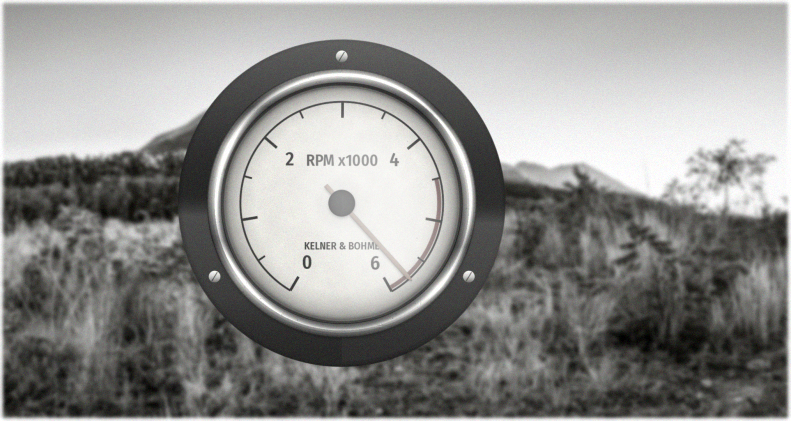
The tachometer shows 5750 rpm
